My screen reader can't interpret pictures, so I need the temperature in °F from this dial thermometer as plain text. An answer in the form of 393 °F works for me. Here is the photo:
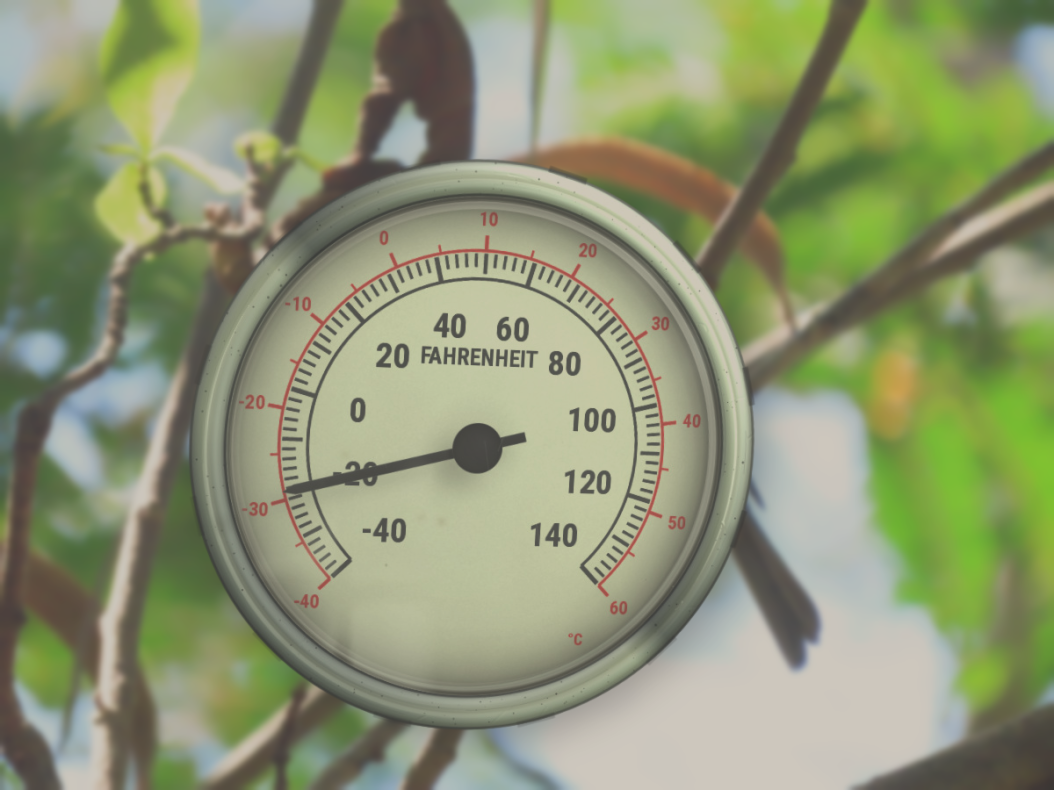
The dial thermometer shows -20 °F
